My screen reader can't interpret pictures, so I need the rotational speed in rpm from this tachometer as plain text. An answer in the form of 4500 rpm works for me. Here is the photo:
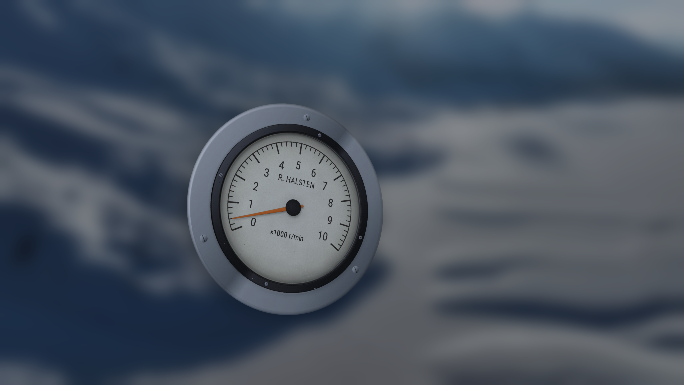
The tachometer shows 400 rpm
